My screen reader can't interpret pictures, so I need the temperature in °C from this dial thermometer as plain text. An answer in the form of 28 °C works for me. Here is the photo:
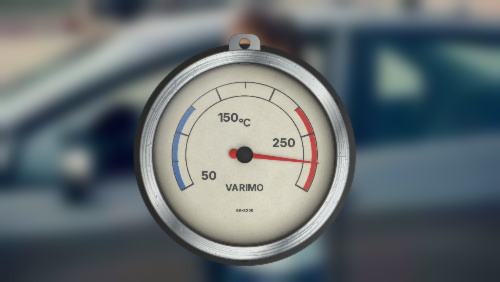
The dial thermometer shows 275 °C
